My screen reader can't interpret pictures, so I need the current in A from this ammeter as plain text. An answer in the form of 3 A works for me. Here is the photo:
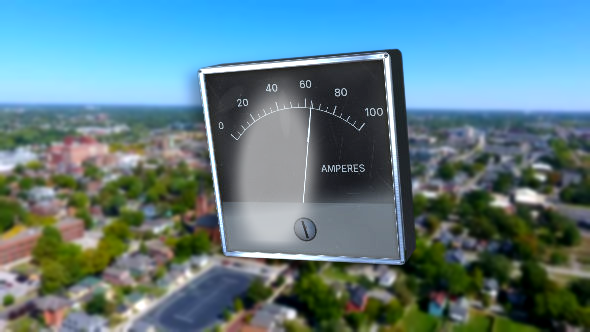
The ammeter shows 65 A
